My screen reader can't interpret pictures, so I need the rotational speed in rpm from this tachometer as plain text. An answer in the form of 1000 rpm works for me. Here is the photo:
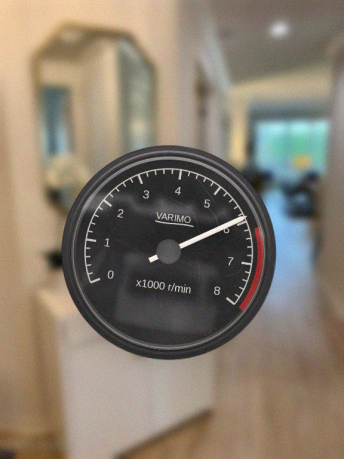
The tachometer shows 5900 rpm
